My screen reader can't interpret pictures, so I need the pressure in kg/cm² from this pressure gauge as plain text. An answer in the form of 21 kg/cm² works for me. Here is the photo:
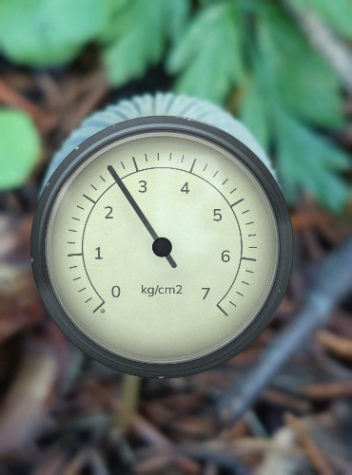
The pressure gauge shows 2.6 kg/cm²
